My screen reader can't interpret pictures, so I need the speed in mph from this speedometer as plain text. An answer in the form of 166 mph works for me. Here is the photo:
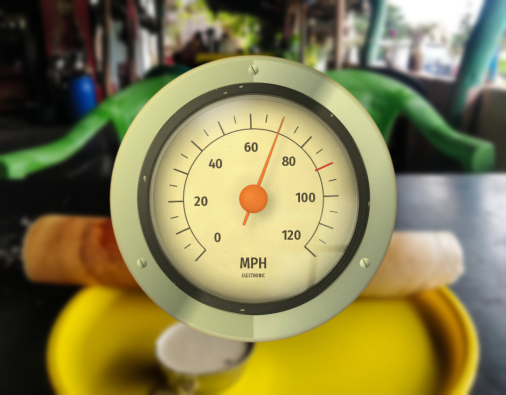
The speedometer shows 70 mph
